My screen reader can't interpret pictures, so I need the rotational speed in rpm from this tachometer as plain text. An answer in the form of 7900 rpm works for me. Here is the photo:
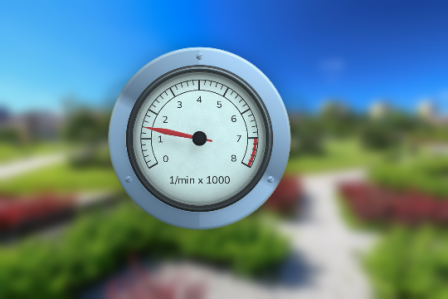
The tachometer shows 1400 rpm
